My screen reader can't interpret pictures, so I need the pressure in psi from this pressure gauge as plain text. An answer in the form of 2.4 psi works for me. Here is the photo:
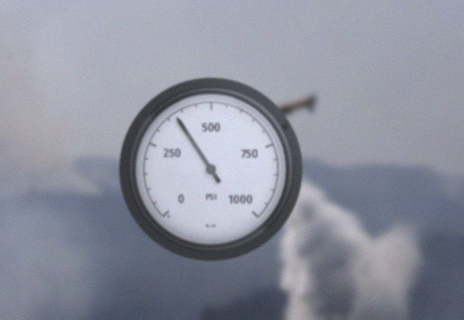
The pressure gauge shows 375 psi
